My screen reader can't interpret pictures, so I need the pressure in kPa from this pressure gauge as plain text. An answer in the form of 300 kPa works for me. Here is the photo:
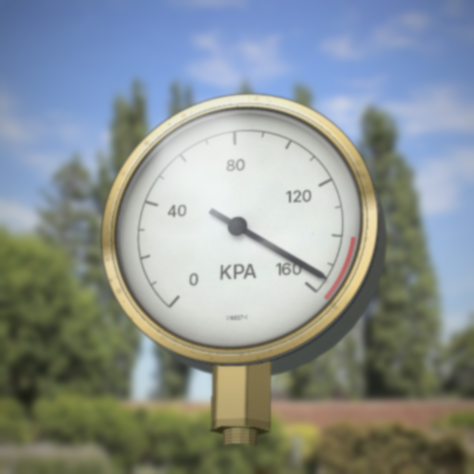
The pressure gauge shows 155 kPa
